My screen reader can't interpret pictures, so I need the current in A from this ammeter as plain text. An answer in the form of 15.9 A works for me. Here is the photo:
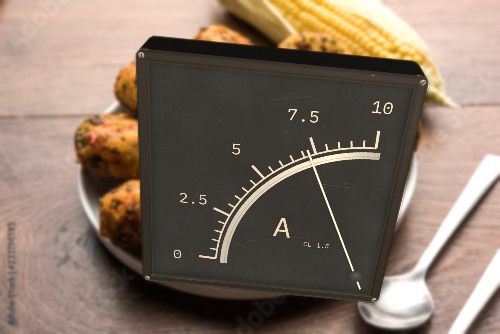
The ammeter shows 7.25 A
